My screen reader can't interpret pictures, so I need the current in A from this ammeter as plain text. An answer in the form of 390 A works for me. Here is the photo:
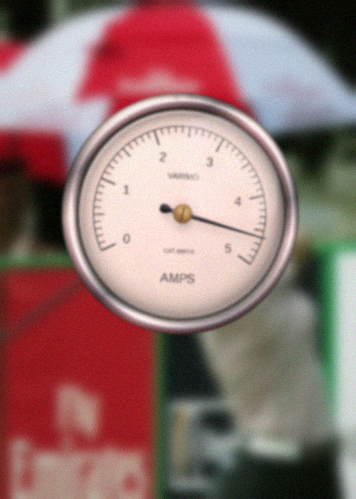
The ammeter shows 4.6 A
